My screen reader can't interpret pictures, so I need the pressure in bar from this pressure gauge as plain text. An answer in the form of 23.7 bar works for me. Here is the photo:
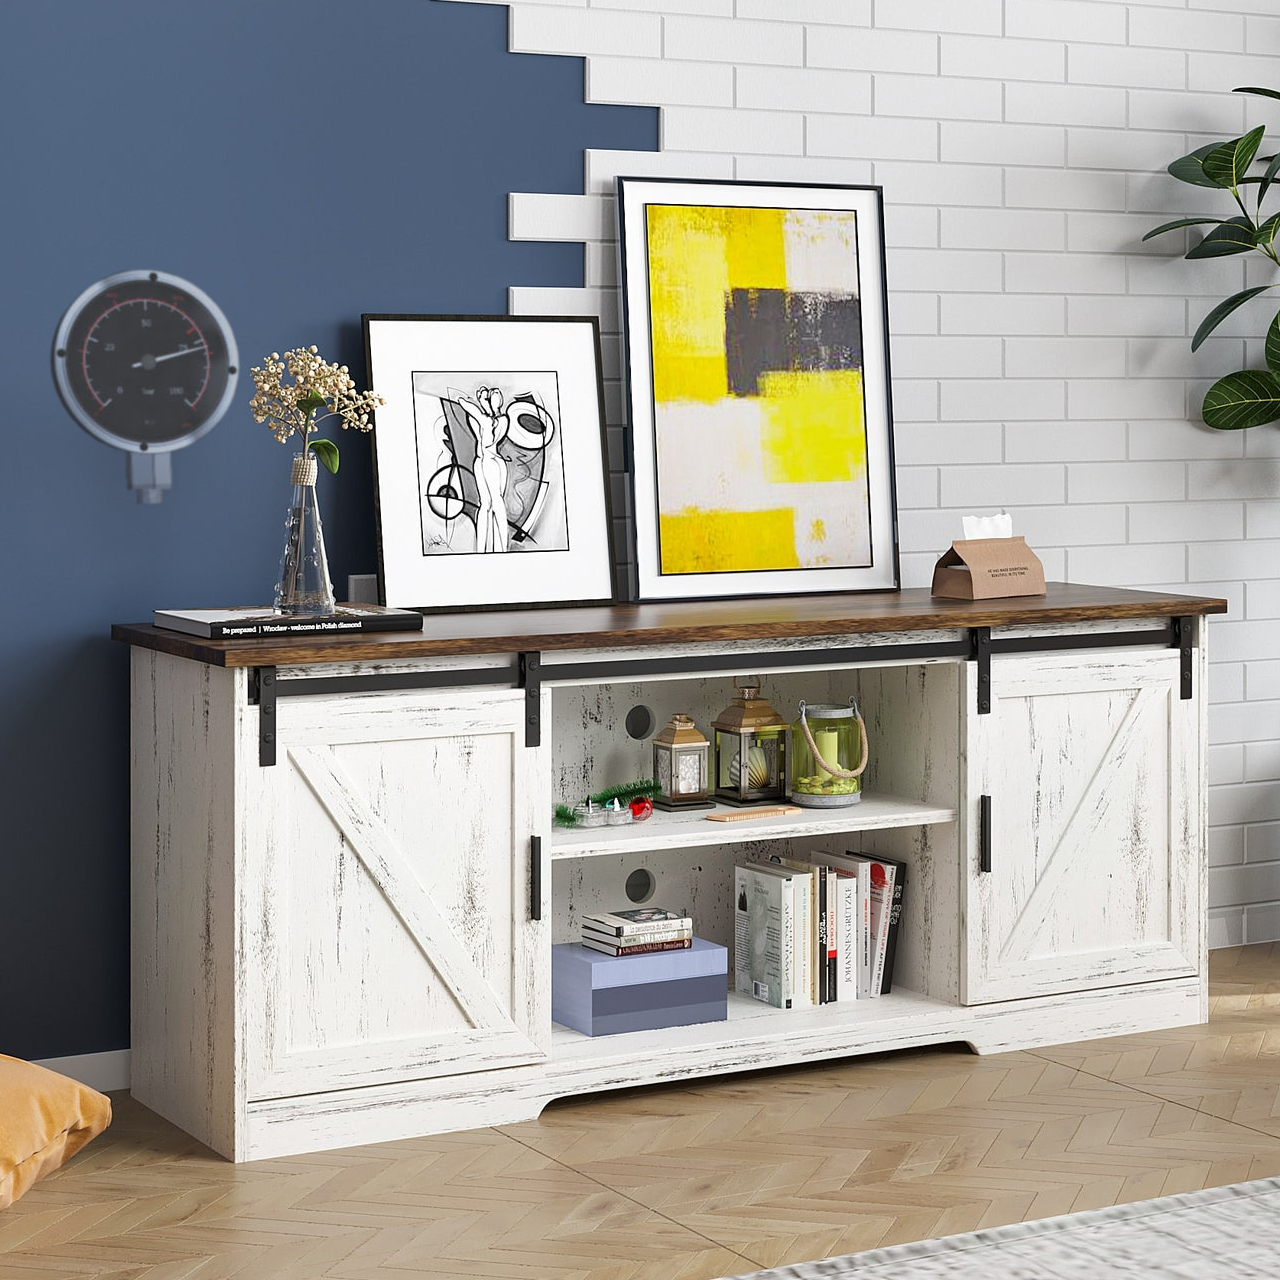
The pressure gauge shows 77.5 bar
